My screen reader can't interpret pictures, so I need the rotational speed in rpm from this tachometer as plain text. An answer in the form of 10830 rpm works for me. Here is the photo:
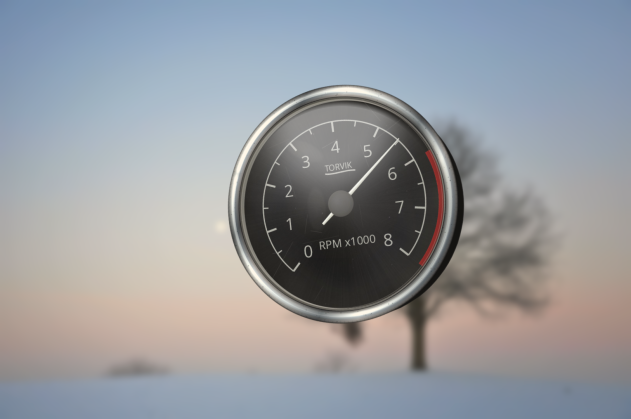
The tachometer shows 5500 rpm
